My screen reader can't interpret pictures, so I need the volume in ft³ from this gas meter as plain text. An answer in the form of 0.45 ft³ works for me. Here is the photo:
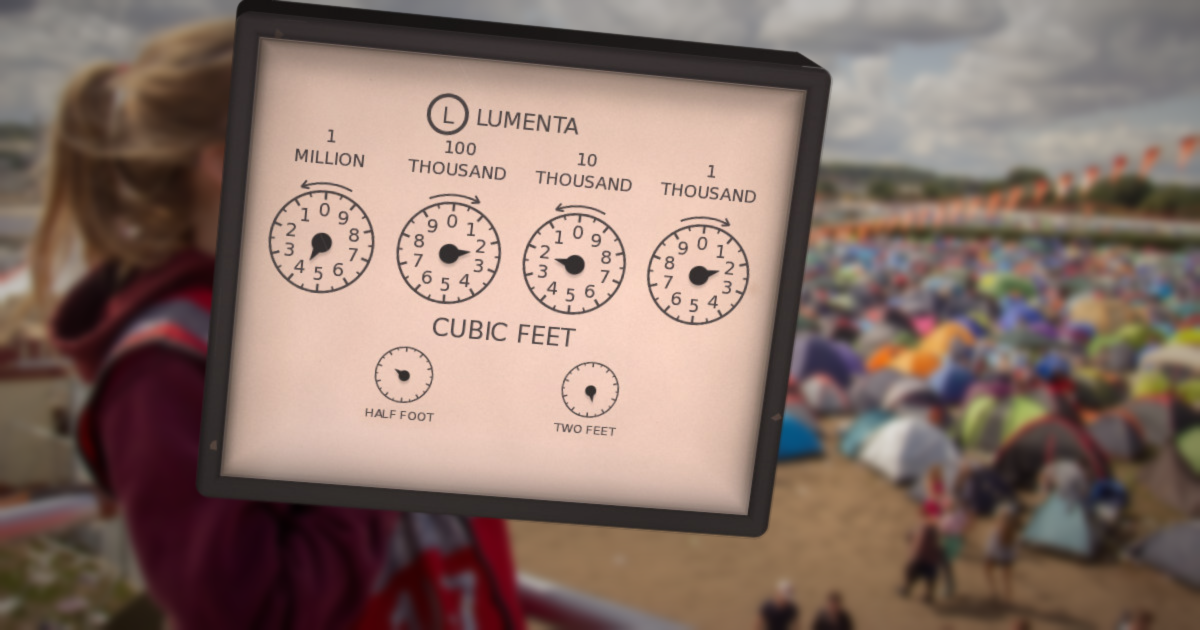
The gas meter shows 422200 ft³
